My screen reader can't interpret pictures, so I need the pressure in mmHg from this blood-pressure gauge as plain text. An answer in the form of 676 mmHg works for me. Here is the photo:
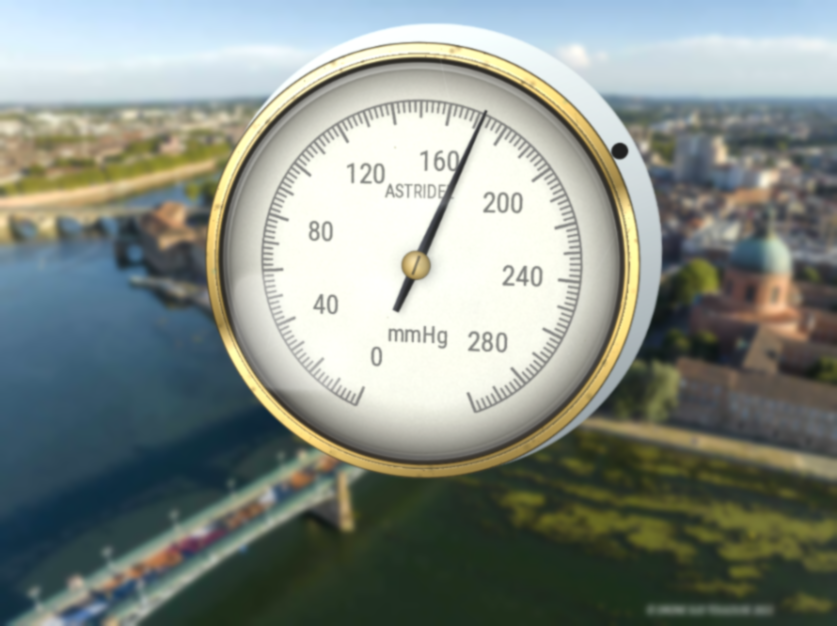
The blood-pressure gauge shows 172 mmHg
